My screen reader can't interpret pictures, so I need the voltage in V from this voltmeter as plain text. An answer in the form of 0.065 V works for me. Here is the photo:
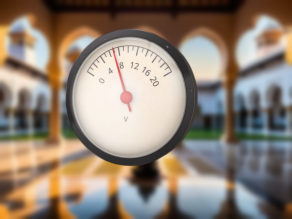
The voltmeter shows 7 V
